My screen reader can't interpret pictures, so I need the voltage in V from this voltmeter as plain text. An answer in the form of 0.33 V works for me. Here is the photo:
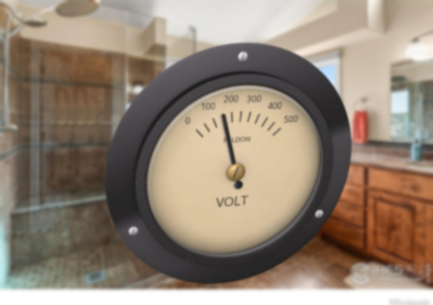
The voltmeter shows 150 V
